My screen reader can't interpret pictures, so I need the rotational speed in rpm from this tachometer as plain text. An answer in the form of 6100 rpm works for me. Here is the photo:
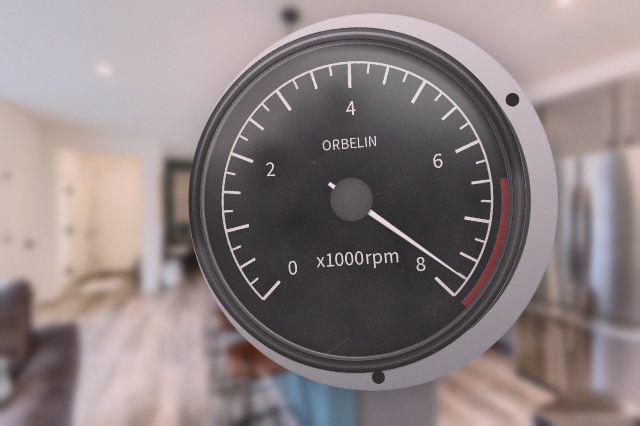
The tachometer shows 7750 rpm
